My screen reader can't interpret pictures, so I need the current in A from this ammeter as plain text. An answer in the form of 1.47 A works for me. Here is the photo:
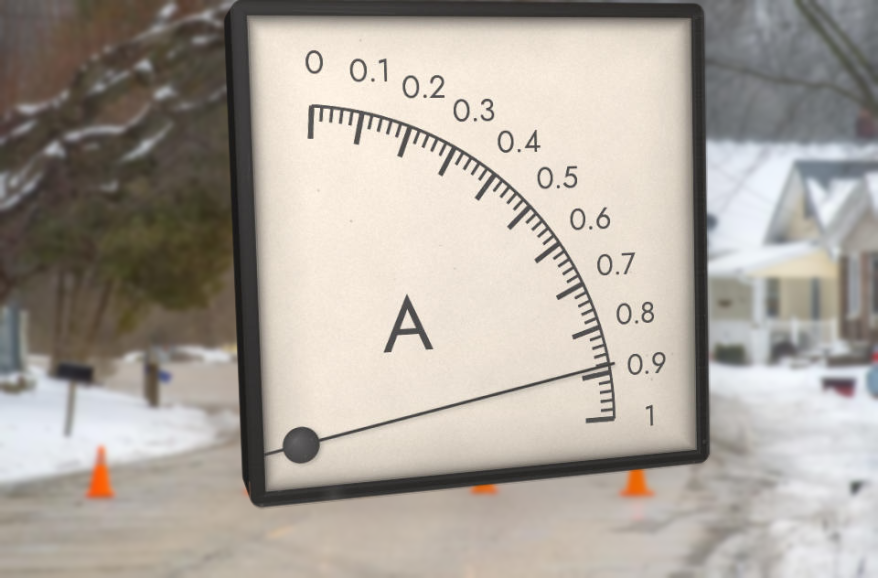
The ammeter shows 0.88 A
